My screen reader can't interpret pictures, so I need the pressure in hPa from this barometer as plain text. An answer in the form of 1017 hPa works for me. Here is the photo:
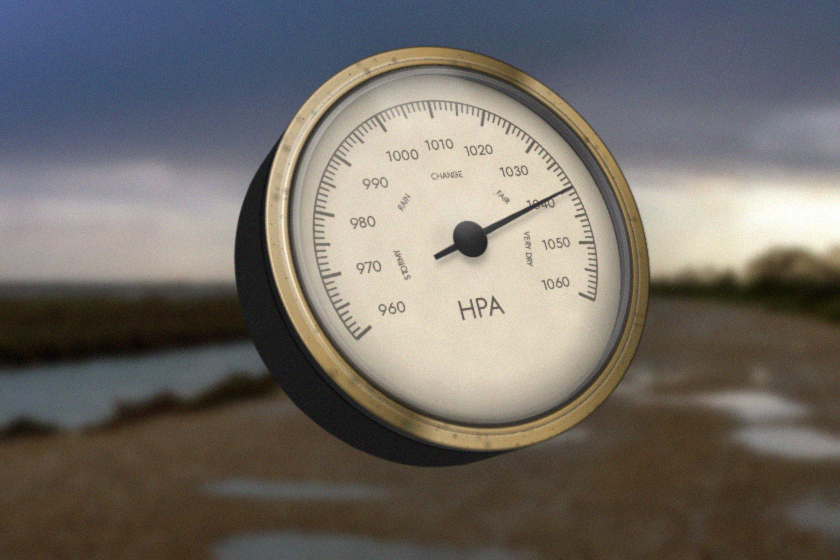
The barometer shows 1040 hPa
